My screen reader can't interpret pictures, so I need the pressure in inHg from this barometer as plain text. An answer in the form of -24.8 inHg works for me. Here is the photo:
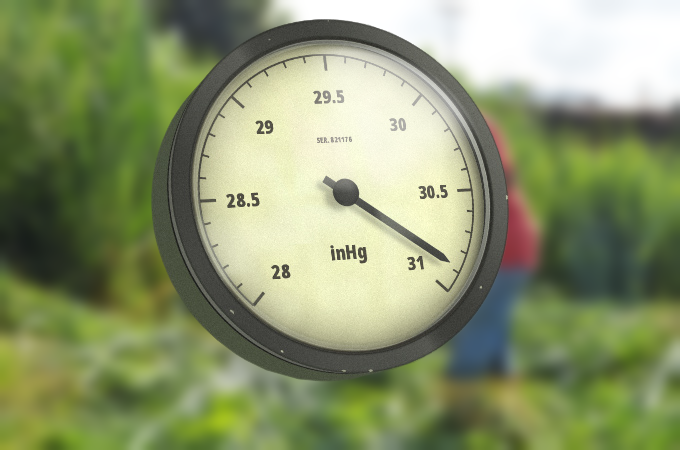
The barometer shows 30.9 inHg
